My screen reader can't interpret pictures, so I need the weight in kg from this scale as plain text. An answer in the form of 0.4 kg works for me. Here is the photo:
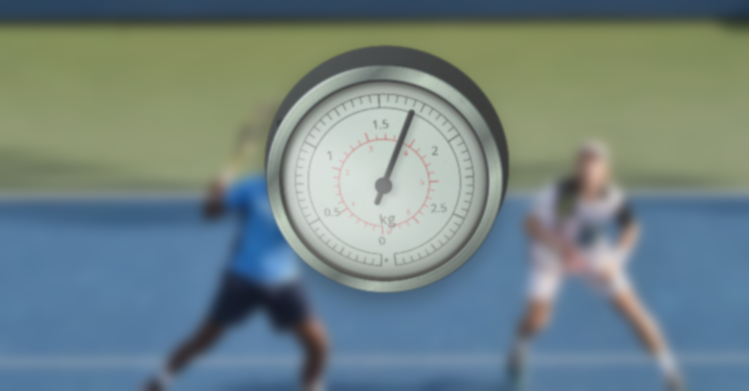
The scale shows 1.7 kg
